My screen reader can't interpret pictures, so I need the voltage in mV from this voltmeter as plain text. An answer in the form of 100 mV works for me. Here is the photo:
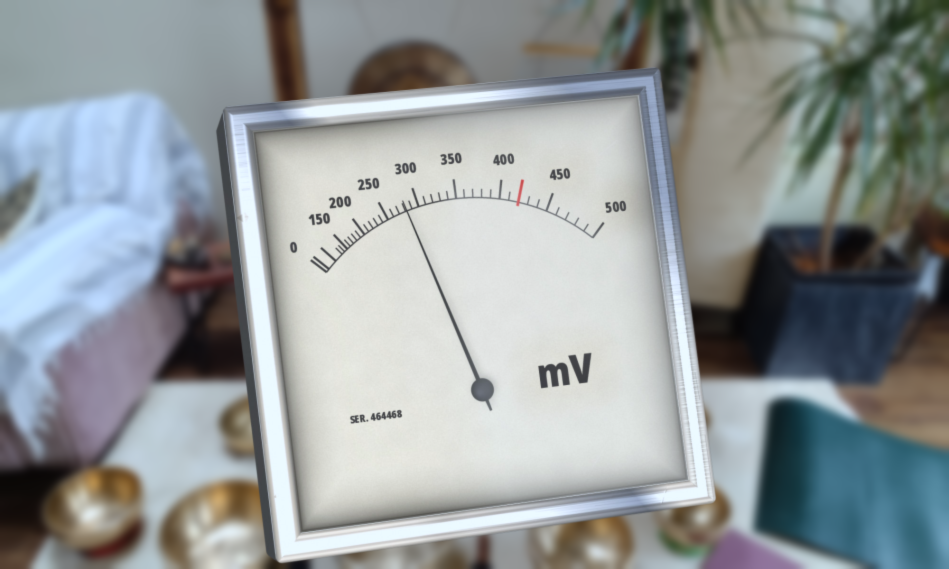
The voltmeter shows 280 mV
